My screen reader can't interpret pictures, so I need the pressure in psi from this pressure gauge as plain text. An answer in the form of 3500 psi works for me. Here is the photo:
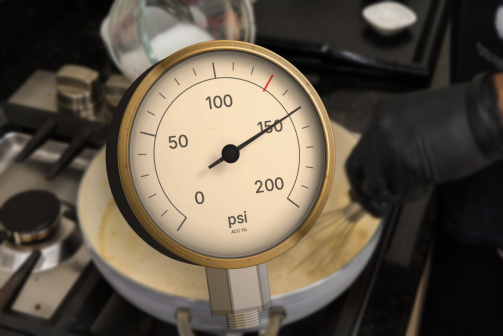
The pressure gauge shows 150 psi
